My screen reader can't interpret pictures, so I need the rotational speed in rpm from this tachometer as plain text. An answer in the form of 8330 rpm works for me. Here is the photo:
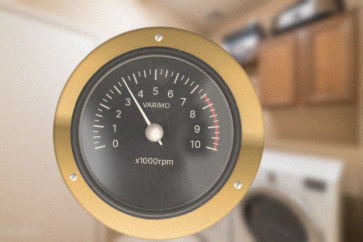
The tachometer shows 3500 rpm
